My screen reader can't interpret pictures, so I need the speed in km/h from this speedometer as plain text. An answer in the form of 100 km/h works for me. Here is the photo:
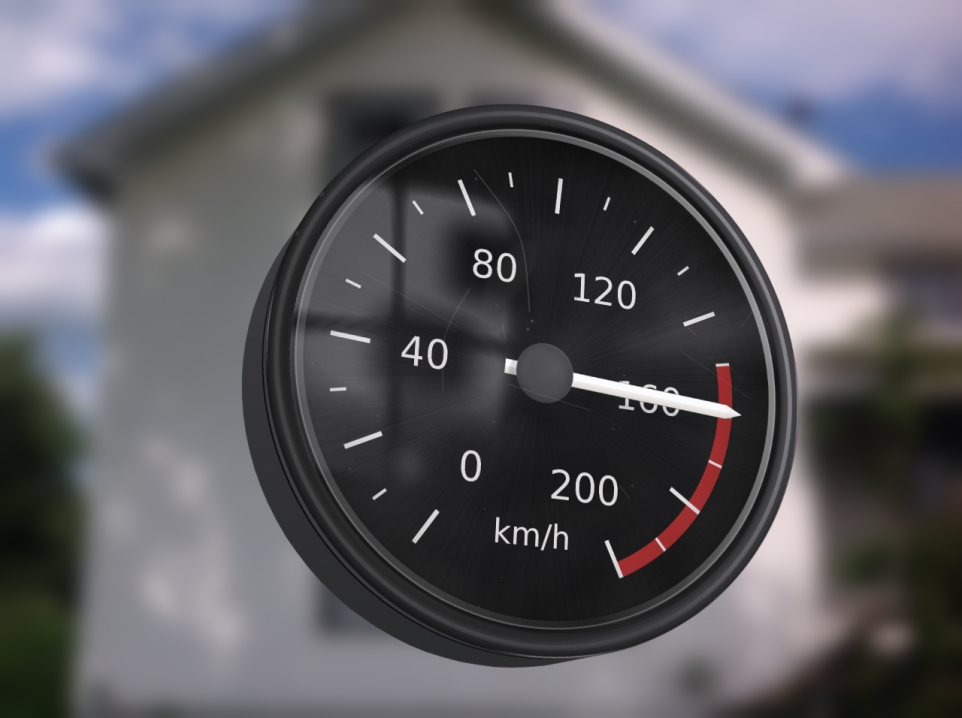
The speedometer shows 160 km/h
